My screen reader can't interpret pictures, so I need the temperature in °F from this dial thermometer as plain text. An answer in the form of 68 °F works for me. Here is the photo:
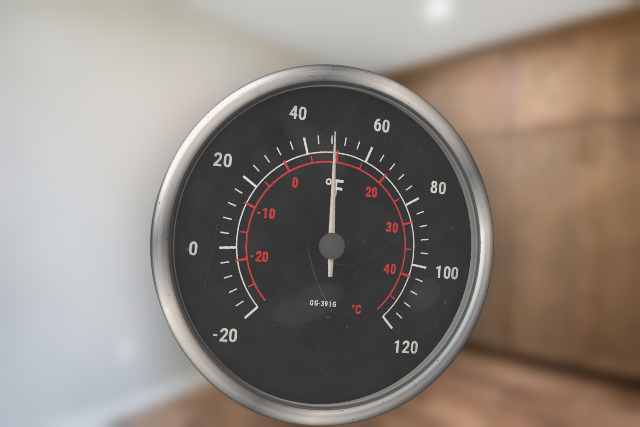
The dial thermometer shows 48 °F
